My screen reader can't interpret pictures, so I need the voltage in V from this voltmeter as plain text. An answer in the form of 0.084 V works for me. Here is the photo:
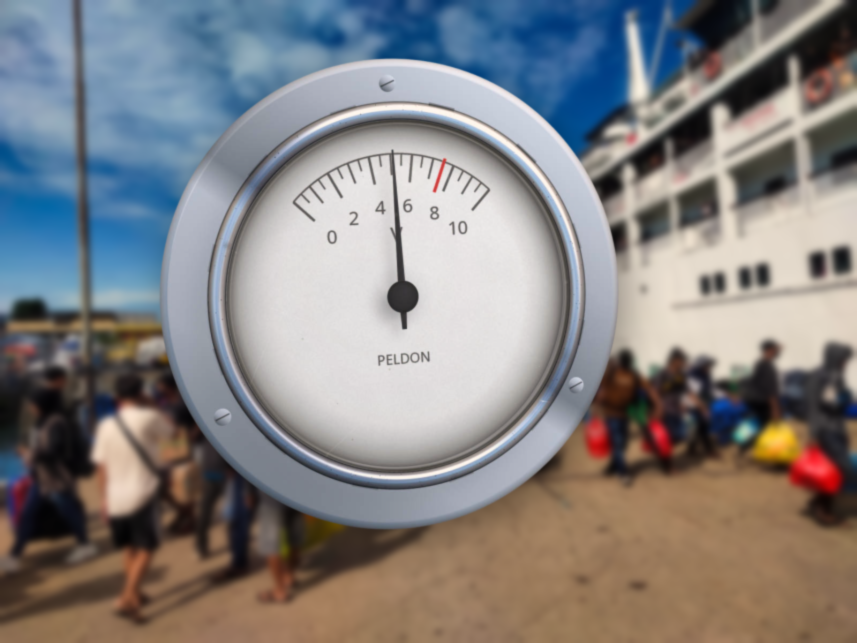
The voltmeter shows 5 V
